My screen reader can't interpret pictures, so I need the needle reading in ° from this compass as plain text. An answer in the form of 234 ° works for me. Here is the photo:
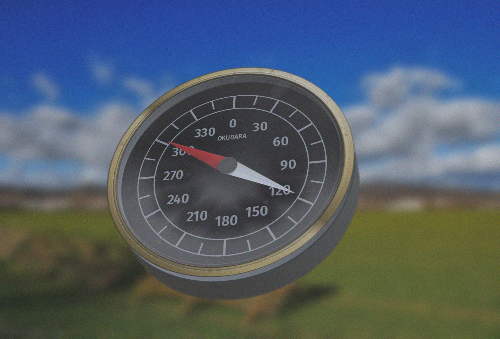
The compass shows 300 °
